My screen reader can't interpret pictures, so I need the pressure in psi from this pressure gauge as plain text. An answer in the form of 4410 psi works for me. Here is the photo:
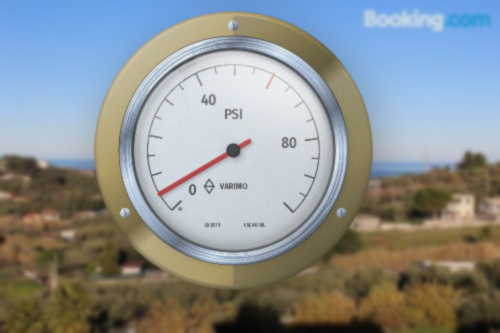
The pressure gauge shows 5 psi
